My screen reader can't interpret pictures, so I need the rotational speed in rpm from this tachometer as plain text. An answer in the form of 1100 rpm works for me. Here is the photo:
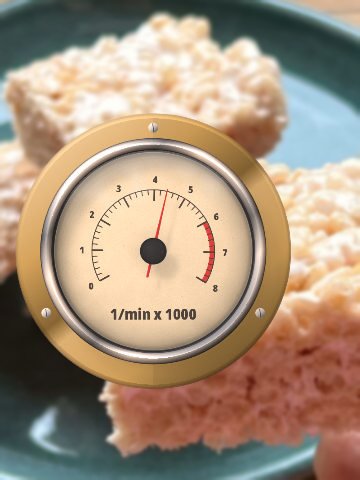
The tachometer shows 4400 rpm
